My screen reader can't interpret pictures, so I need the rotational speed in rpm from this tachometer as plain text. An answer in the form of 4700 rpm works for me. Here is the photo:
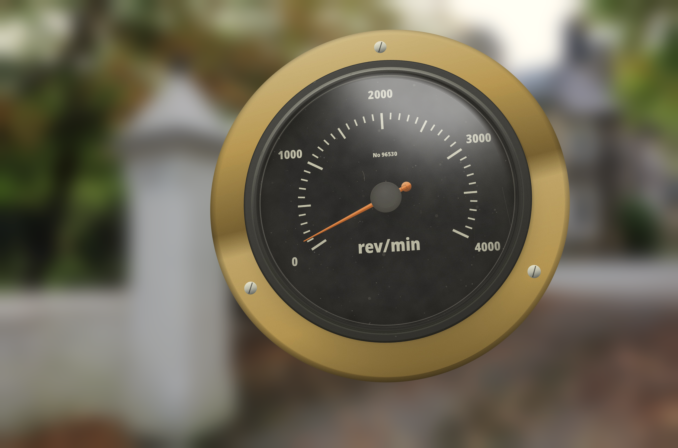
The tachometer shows 100 rpm
